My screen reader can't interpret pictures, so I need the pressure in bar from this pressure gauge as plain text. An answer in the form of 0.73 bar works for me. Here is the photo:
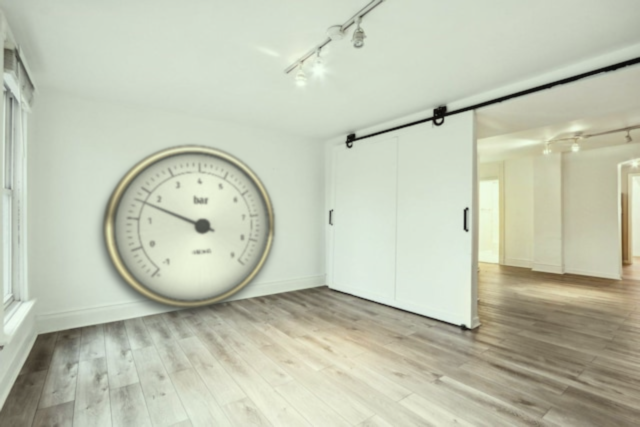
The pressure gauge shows 1.6 bar
